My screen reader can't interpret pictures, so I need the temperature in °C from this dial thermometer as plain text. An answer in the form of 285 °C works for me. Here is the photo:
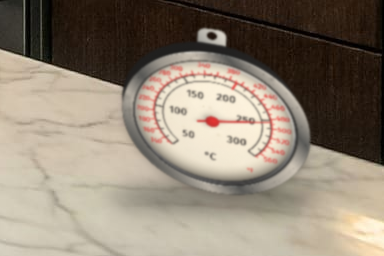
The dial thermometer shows 250 °C
